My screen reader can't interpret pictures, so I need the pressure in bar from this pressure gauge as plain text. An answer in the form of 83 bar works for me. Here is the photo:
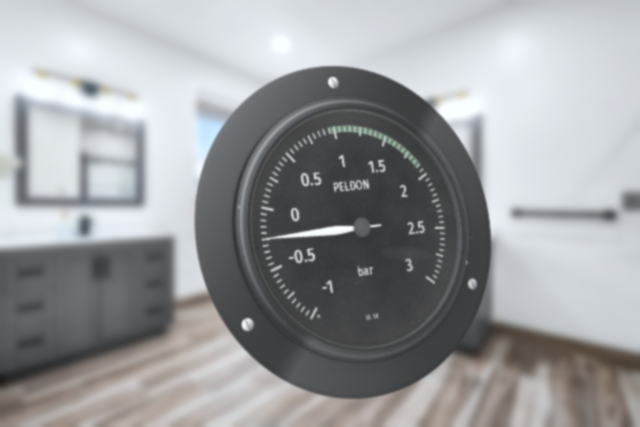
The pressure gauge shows -0.25 bar
